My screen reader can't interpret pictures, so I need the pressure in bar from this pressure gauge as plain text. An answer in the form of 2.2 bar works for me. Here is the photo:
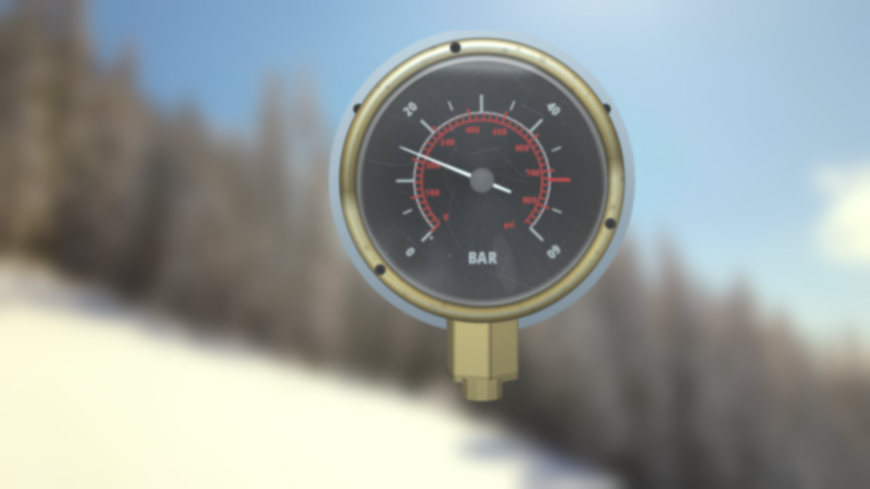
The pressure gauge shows 15 bar
